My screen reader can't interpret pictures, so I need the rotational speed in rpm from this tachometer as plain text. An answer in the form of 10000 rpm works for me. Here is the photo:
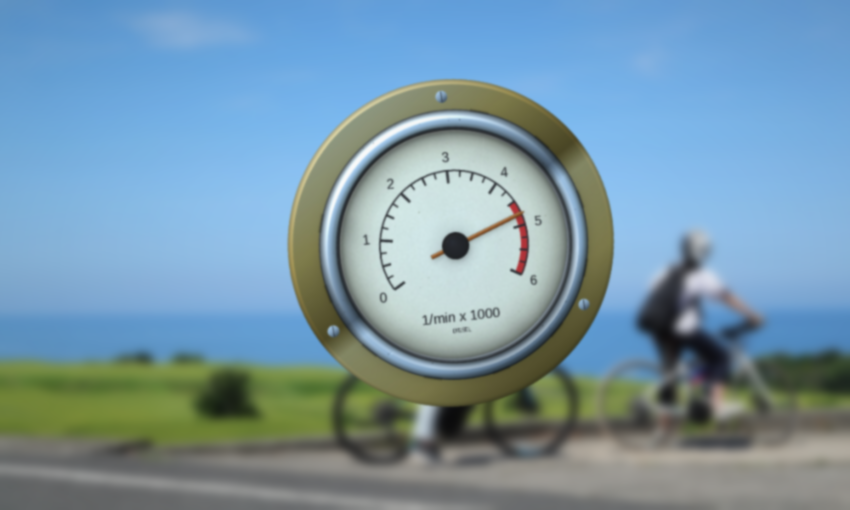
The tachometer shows 4750 rpm
